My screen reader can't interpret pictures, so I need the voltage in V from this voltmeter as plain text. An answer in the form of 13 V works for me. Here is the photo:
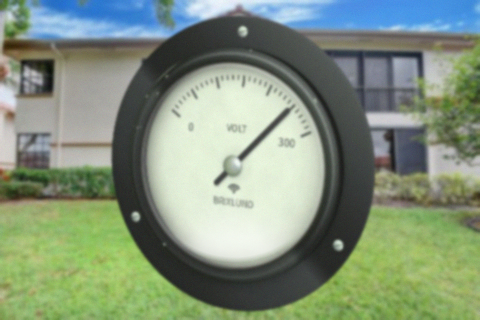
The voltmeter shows 250 V
